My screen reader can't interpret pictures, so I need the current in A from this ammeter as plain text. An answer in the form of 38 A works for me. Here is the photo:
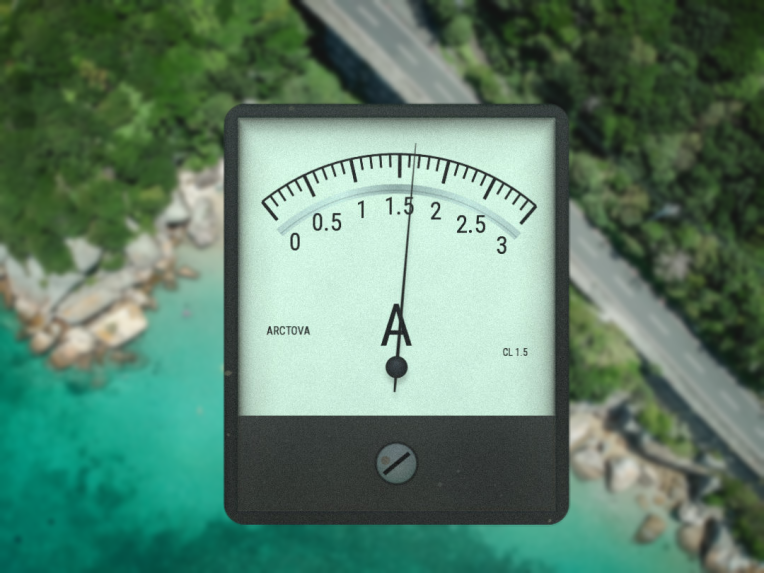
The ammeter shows 1.65 A
